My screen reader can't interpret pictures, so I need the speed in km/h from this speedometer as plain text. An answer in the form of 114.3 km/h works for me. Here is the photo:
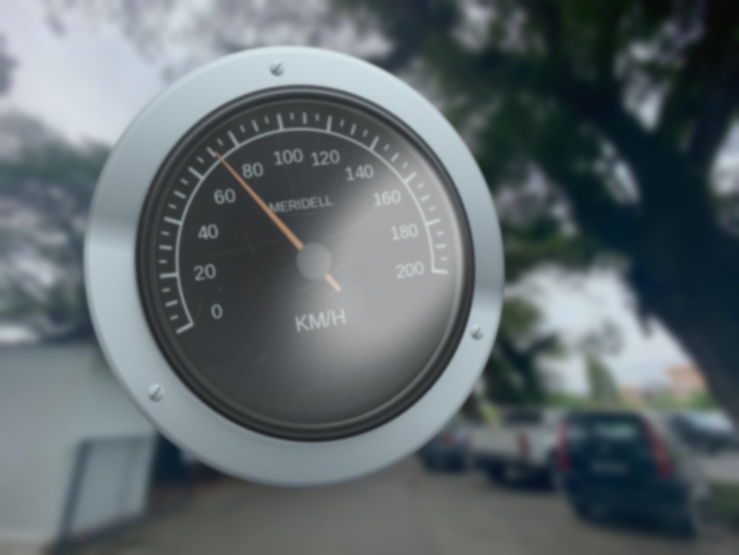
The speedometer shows 70 km/h
